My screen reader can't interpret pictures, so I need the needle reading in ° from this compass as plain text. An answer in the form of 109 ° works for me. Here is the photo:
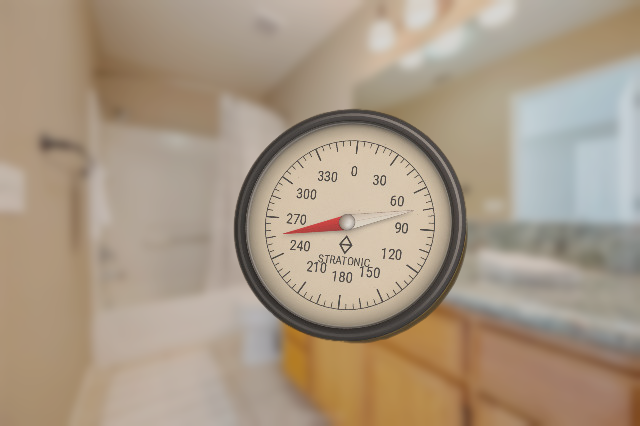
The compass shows 255 °
